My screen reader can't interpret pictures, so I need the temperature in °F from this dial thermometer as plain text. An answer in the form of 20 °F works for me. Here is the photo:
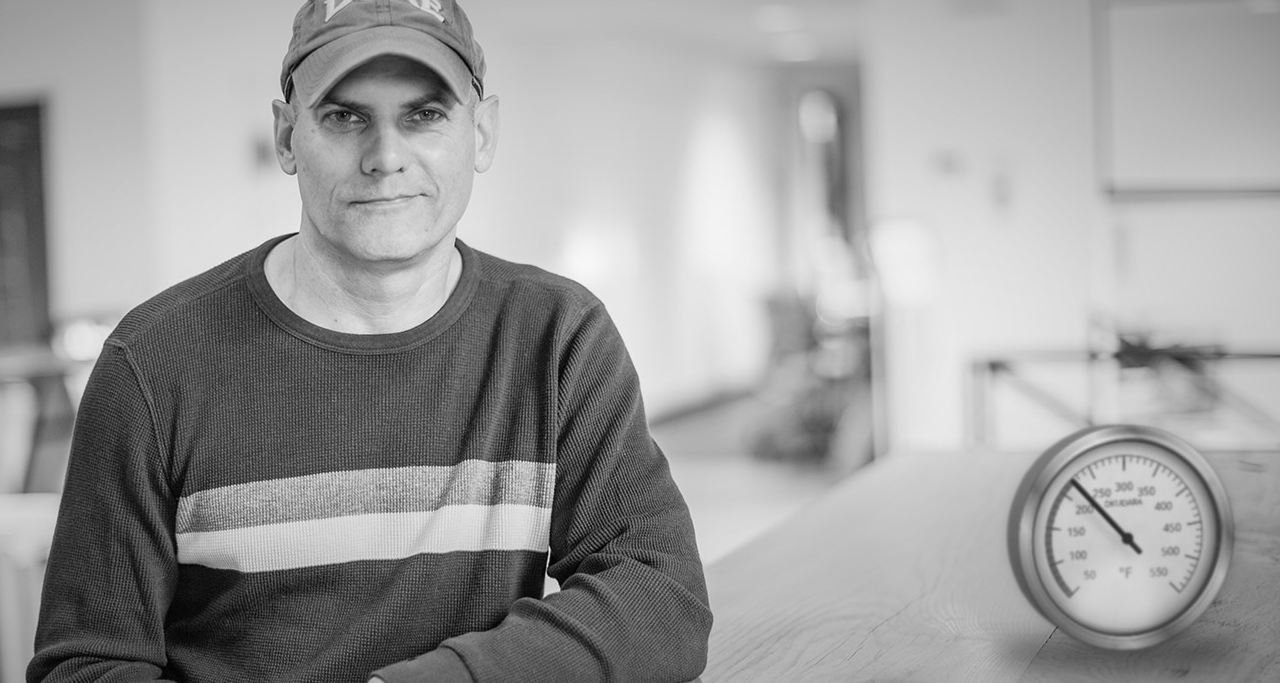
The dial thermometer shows 220 °F
